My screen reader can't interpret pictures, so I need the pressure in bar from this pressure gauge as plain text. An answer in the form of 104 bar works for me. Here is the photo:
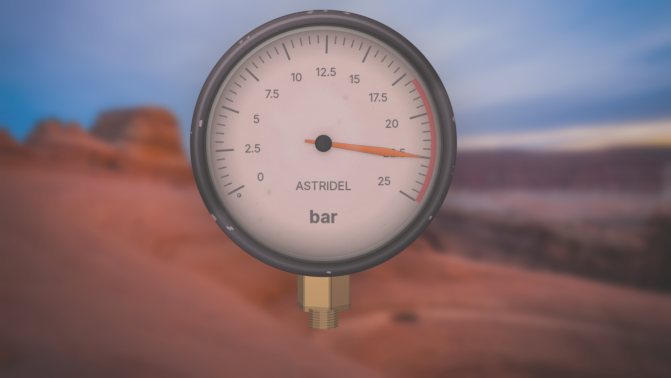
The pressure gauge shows 22.5 bar
